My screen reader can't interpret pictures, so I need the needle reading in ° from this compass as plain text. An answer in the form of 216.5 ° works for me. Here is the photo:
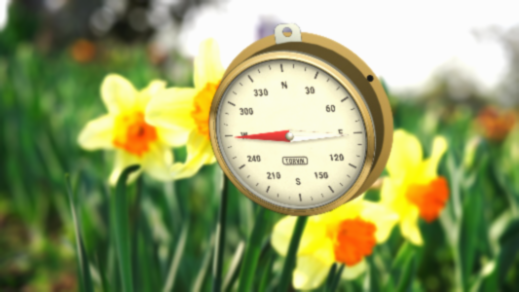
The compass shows 270 °
